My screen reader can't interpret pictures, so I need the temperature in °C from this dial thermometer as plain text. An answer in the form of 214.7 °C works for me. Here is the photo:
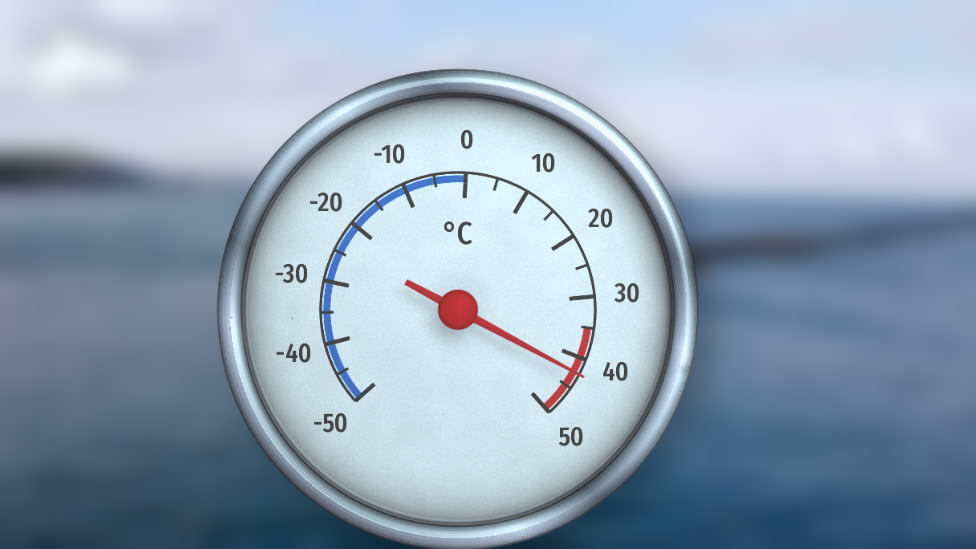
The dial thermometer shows 42.5 °C
